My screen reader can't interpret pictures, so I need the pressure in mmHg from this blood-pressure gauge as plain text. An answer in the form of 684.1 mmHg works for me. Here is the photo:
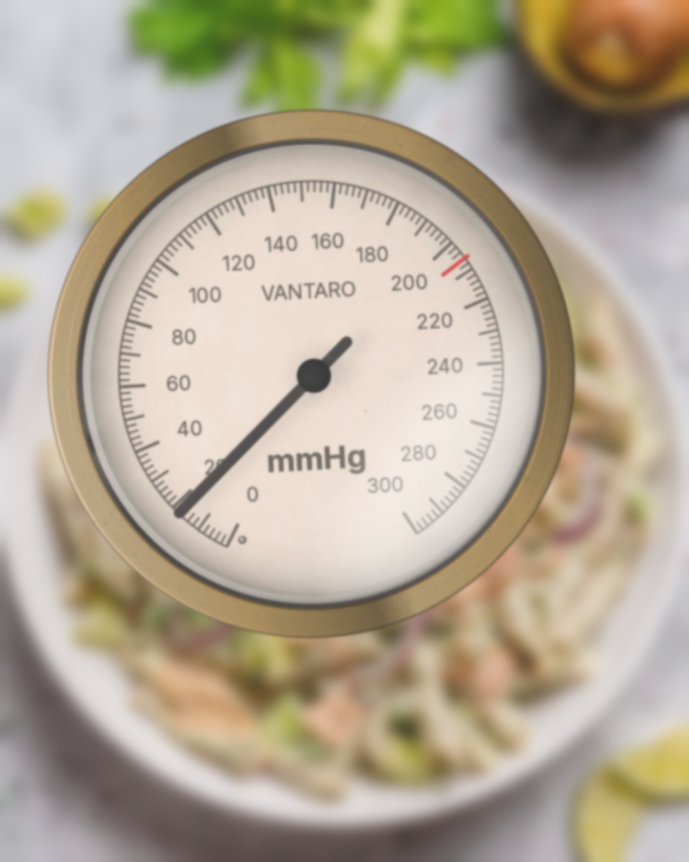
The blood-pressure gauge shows 18 mmHg
